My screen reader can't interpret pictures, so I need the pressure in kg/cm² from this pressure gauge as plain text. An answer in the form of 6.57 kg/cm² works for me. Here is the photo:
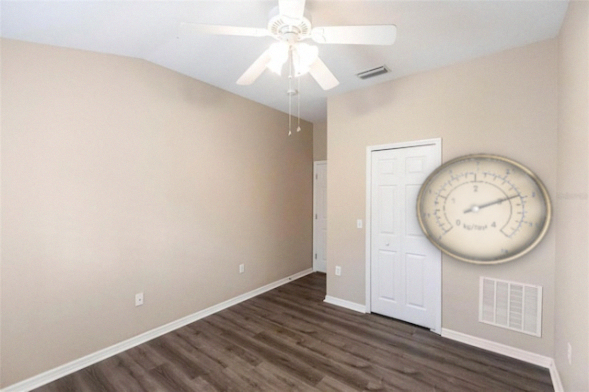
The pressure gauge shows 3 kg/cm²
